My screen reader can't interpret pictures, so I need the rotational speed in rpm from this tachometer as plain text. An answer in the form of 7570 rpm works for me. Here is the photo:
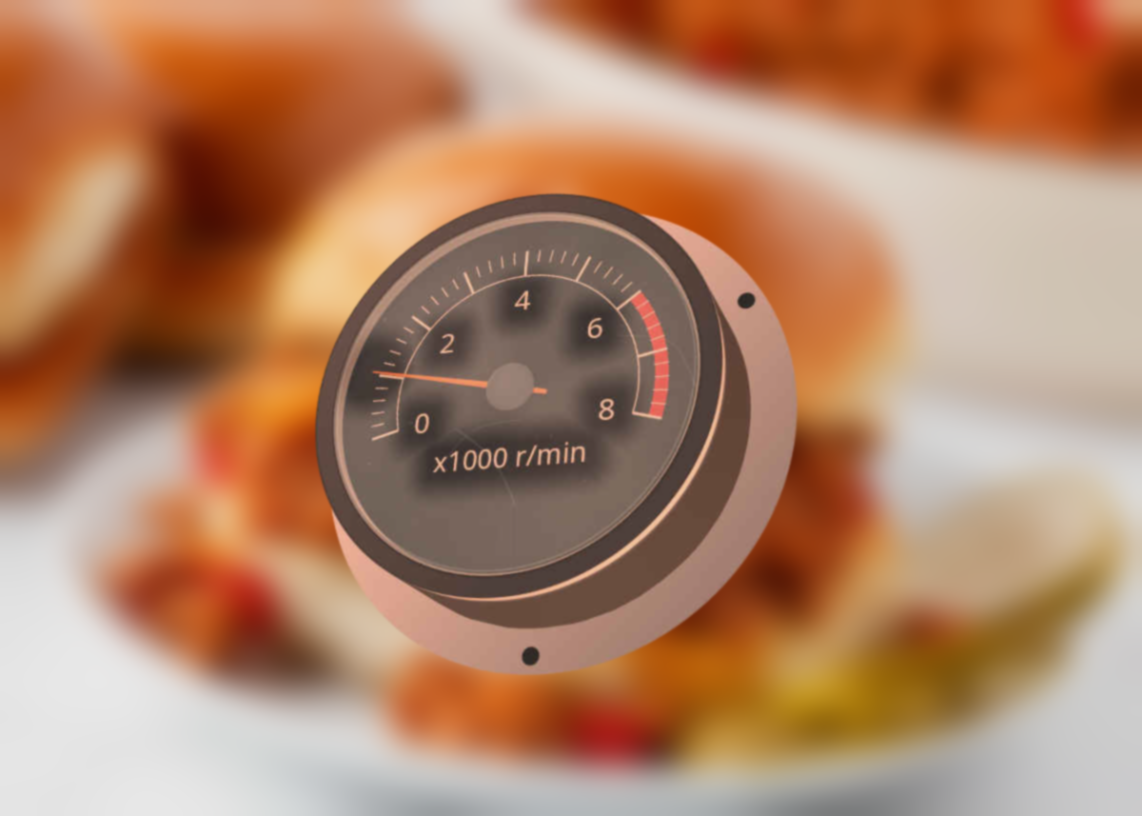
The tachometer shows 1000 rpm
